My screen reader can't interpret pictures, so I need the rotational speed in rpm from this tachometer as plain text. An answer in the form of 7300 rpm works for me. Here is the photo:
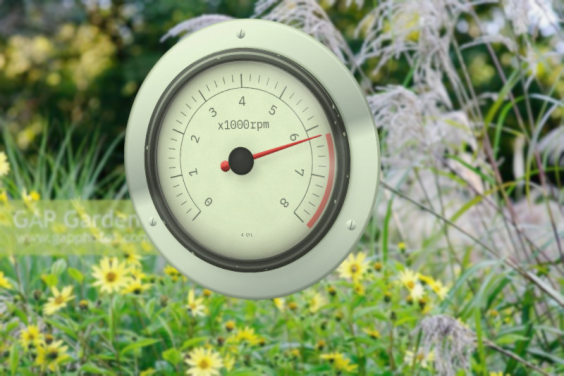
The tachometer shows 6200 rpm
